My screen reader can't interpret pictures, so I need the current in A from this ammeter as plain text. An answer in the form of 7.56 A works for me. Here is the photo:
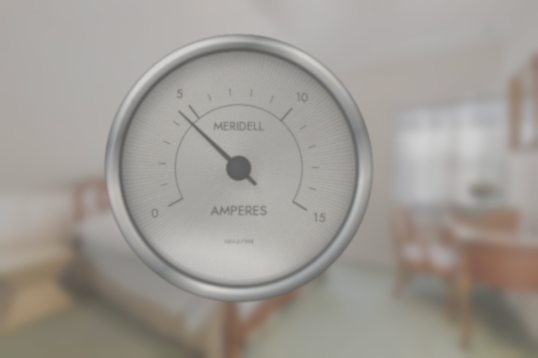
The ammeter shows 4.5 A
